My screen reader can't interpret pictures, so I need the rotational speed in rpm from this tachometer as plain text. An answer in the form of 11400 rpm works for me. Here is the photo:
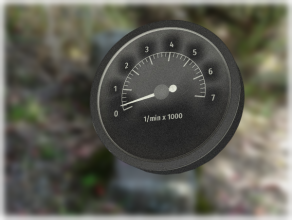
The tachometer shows 200 rpm
